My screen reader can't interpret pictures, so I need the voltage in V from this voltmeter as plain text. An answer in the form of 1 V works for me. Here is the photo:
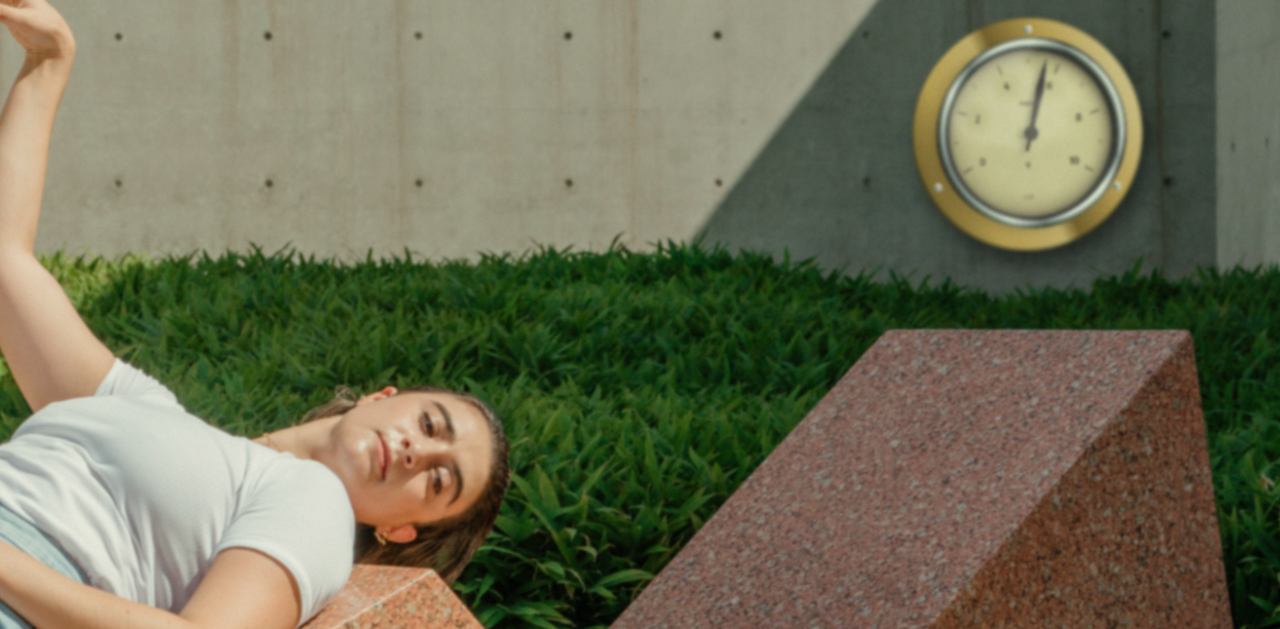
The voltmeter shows 5.5 V
